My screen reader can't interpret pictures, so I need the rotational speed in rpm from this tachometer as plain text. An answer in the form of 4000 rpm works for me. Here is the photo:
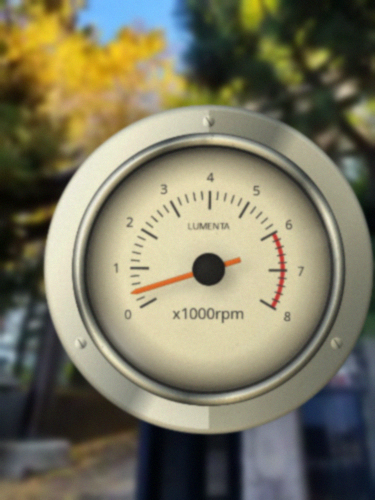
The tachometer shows 400 rpm
